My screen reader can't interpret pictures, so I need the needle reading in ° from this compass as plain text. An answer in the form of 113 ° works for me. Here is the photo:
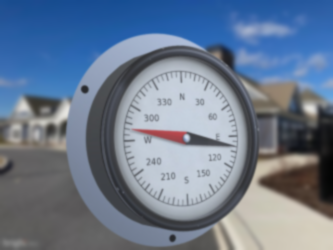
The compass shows 280 °
